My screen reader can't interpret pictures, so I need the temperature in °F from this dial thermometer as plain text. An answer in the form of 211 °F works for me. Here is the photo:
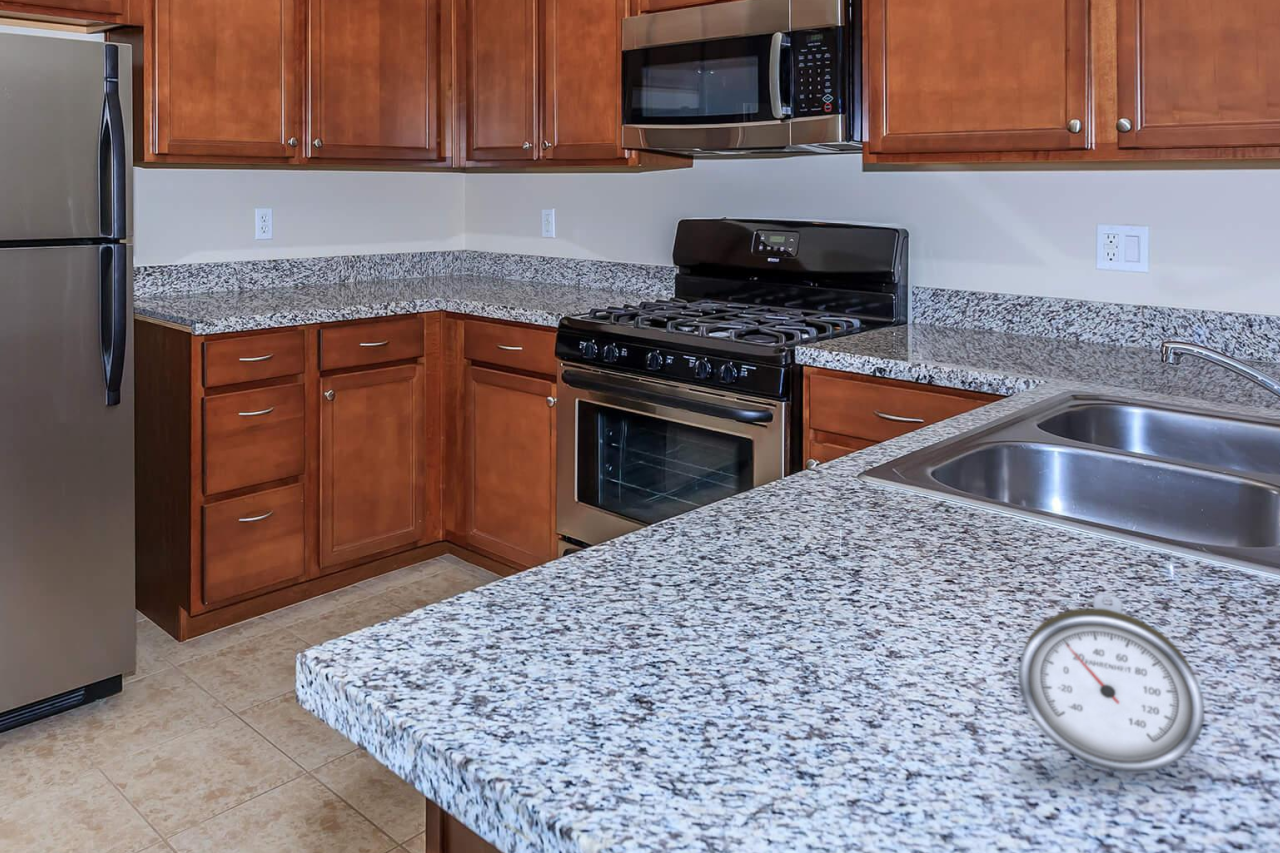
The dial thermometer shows 20 °F
